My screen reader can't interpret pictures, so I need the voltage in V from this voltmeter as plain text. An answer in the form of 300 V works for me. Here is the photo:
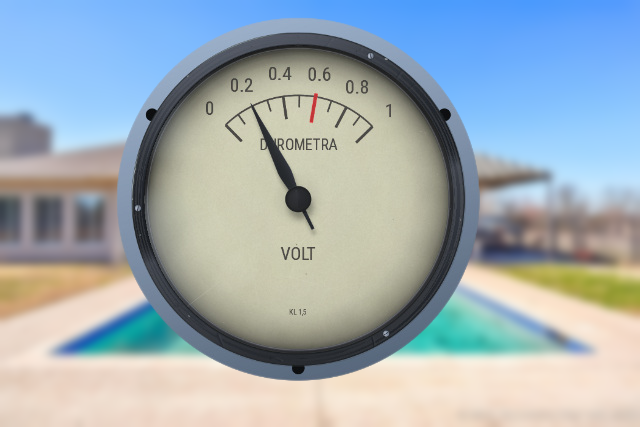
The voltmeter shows 0.2 V
